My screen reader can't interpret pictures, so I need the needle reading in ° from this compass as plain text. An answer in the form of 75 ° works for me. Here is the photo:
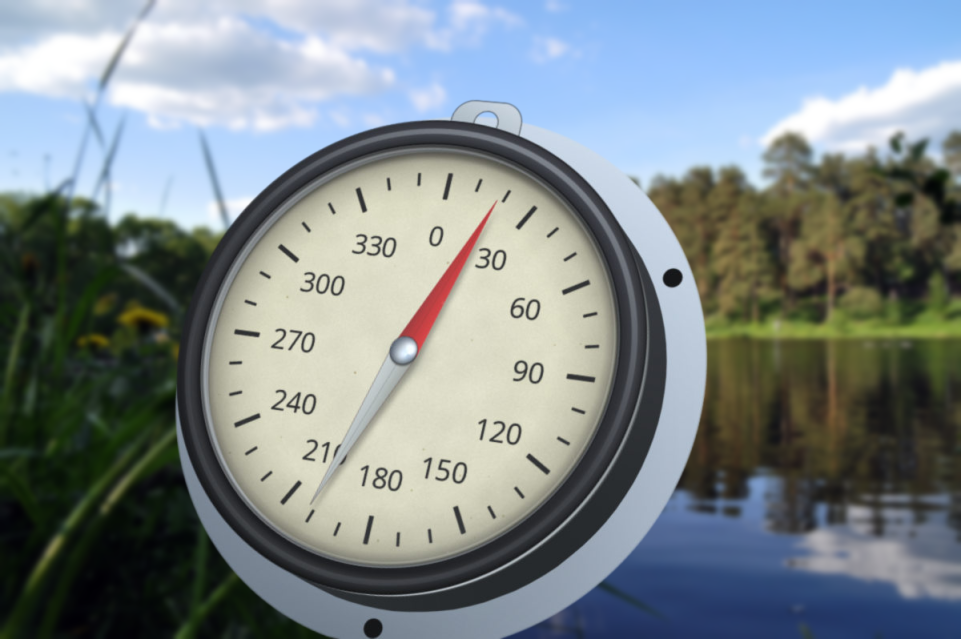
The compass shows 20 °
